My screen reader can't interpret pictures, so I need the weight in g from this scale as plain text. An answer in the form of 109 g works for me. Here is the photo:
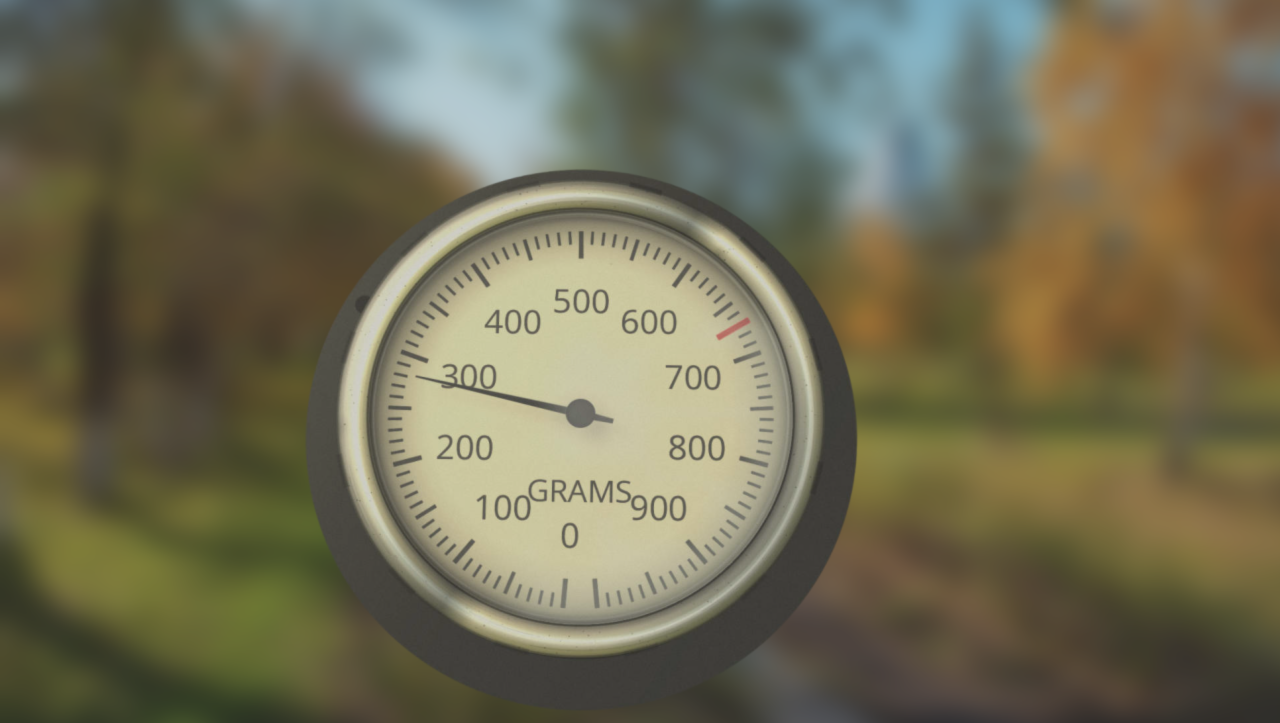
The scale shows 280 g
